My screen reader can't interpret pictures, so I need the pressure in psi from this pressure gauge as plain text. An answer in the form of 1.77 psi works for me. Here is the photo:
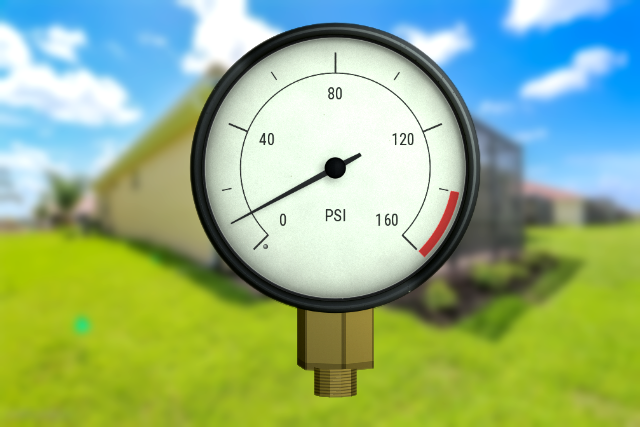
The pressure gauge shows 10 psi
